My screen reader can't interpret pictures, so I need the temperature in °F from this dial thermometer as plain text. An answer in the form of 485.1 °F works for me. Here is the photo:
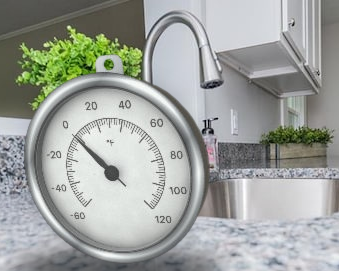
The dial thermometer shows 0 °F
